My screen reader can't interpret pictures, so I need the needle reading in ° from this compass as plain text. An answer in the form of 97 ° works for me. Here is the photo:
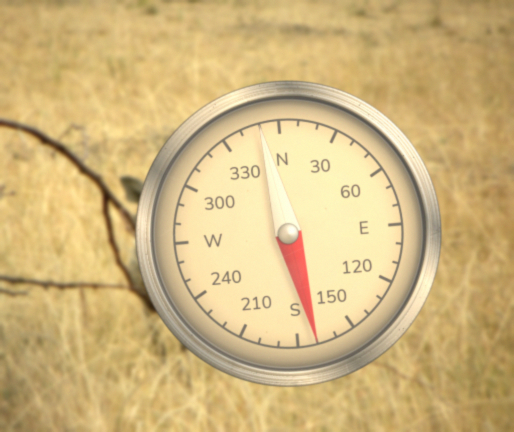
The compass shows 170 °
